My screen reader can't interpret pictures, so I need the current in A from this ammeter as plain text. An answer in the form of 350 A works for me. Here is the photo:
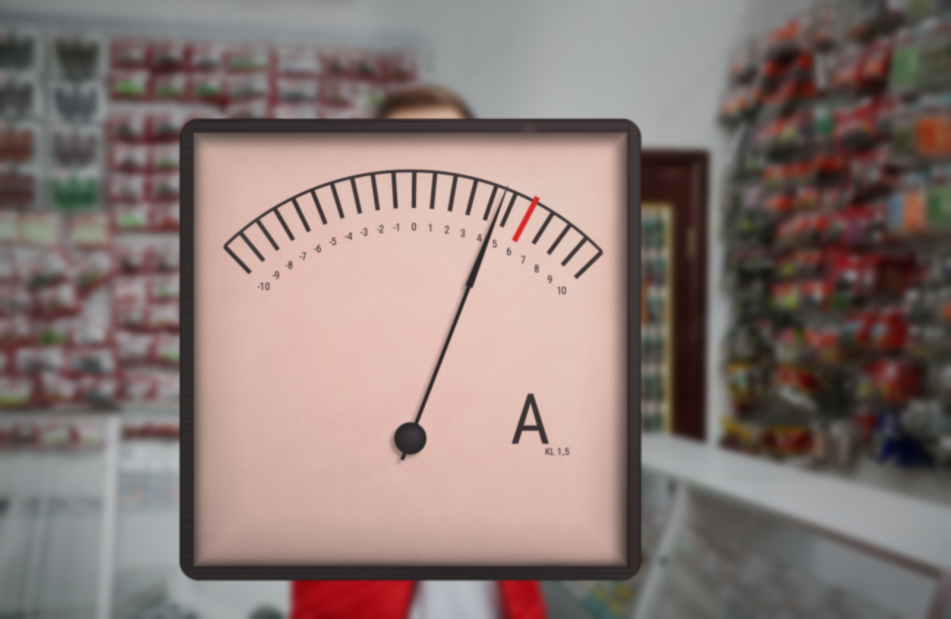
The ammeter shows 4.5 A
